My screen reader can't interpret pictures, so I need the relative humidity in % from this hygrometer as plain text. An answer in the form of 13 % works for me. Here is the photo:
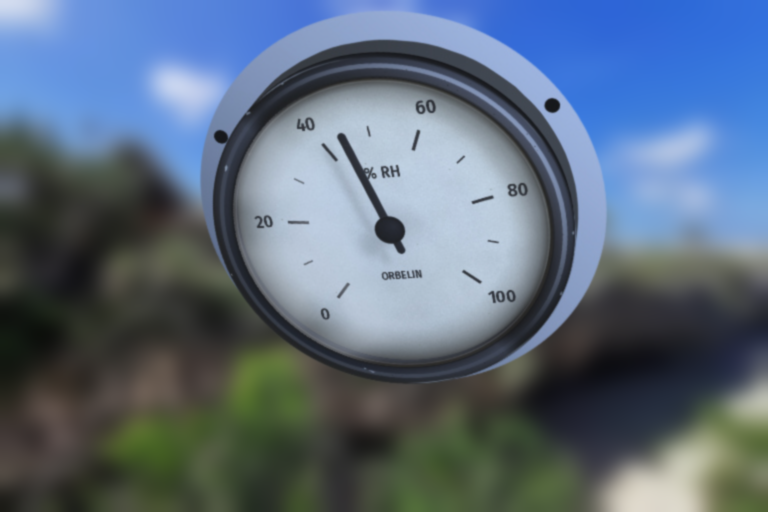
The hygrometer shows 45 %
